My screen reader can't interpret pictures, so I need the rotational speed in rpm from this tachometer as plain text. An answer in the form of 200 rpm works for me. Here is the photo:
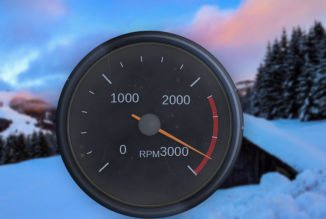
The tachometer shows 2800 rpm
